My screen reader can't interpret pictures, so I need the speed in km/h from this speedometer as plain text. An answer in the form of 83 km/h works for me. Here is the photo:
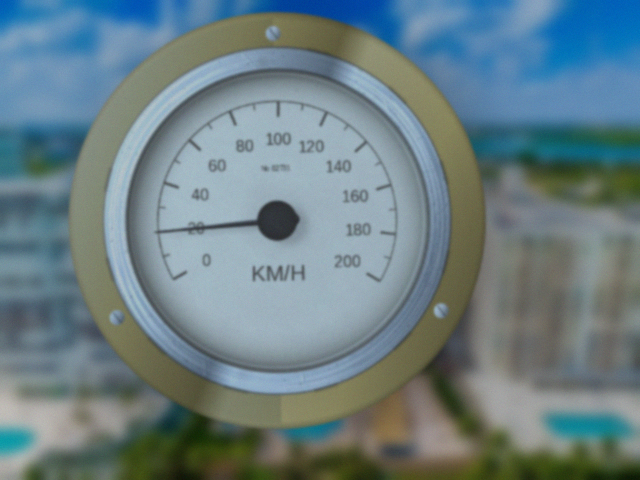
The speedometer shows 20 km/h
